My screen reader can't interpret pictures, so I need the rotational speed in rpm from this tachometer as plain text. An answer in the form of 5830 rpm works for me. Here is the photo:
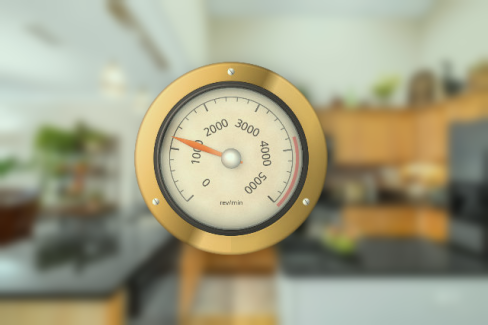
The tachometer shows 1200 rpm
